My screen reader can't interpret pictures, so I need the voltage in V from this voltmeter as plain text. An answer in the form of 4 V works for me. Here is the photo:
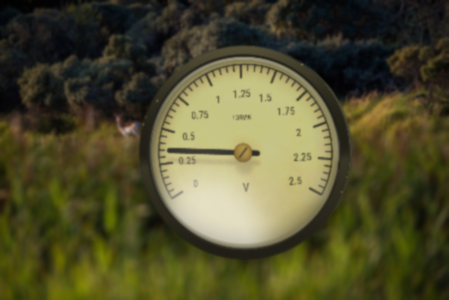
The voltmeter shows 0.35 V
